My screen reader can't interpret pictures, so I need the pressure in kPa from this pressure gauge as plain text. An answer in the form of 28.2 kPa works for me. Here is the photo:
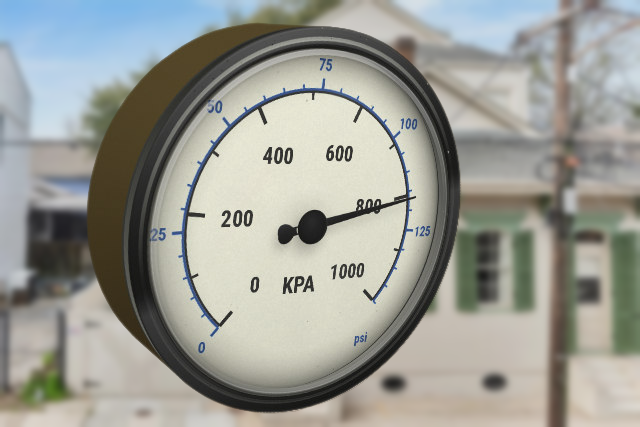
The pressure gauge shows 800 kPa
